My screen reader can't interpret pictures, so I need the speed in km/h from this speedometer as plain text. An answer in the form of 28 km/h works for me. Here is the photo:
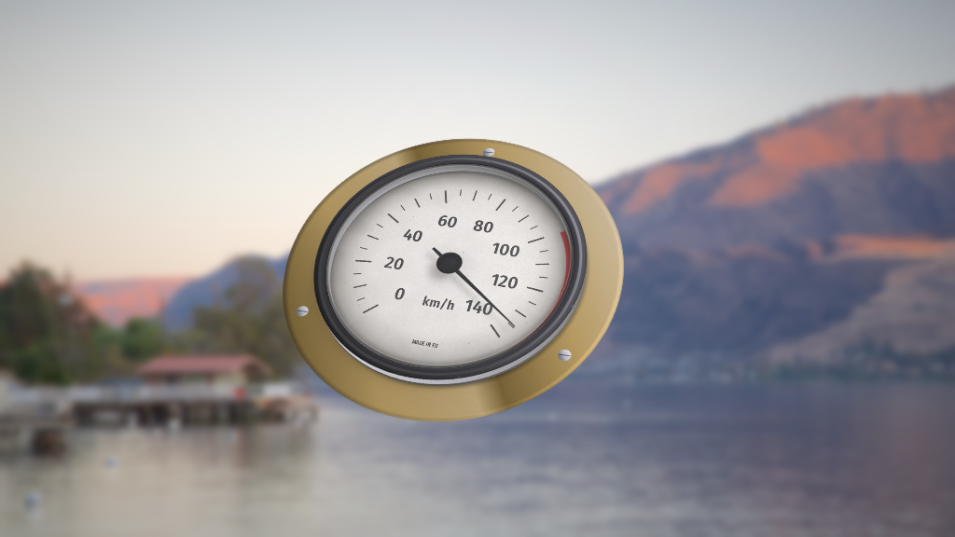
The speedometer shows 135 km/h
